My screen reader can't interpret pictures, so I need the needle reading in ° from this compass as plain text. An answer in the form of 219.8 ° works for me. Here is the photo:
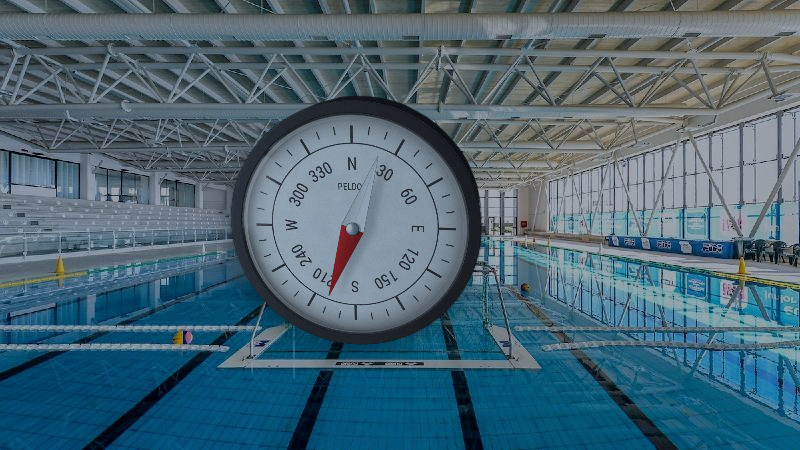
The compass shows 200 °
